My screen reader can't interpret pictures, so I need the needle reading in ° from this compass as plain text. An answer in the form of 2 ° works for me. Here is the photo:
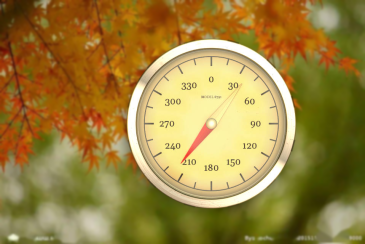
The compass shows 217.5 °
